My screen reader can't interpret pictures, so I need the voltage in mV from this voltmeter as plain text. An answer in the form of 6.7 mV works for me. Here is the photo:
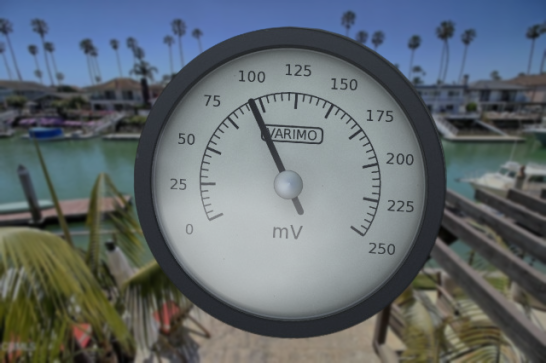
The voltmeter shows 95 mV
